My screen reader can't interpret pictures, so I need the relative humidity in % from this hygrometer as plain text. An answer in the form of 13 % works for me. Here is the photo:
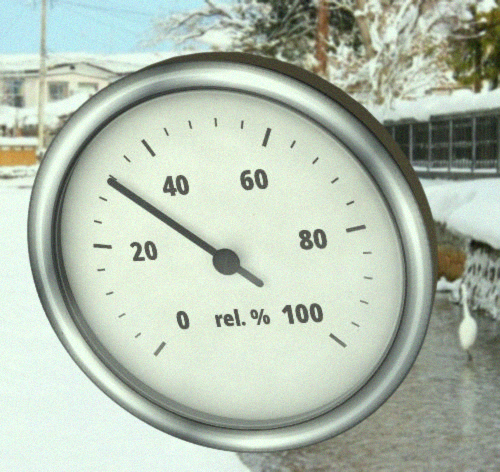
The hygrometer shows 32 %
